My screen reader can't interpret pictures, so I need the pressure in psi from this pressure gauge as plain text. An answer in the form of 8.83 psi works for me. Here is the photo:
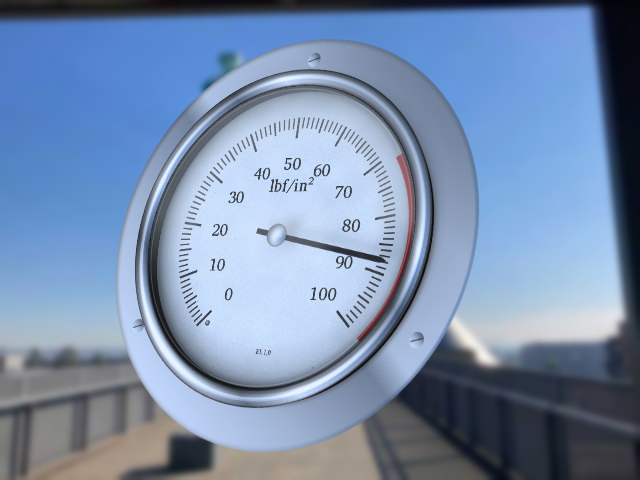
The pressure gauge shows 88 psi
